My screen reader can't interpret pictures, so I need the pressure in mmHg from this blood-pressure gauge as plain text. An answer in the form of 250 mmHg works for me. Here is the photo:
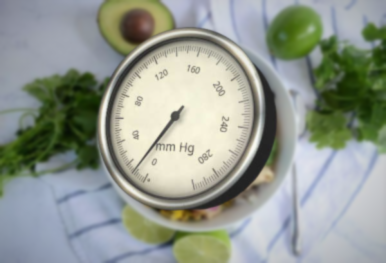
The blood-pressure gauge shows 10 mmHg
